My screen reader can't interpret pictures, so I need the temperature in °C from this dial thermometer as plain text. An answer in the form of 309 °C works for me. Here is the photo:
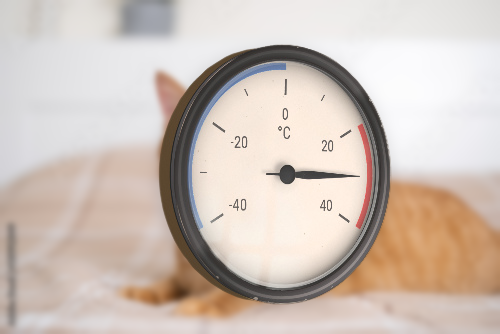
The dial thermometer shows 30 °C
